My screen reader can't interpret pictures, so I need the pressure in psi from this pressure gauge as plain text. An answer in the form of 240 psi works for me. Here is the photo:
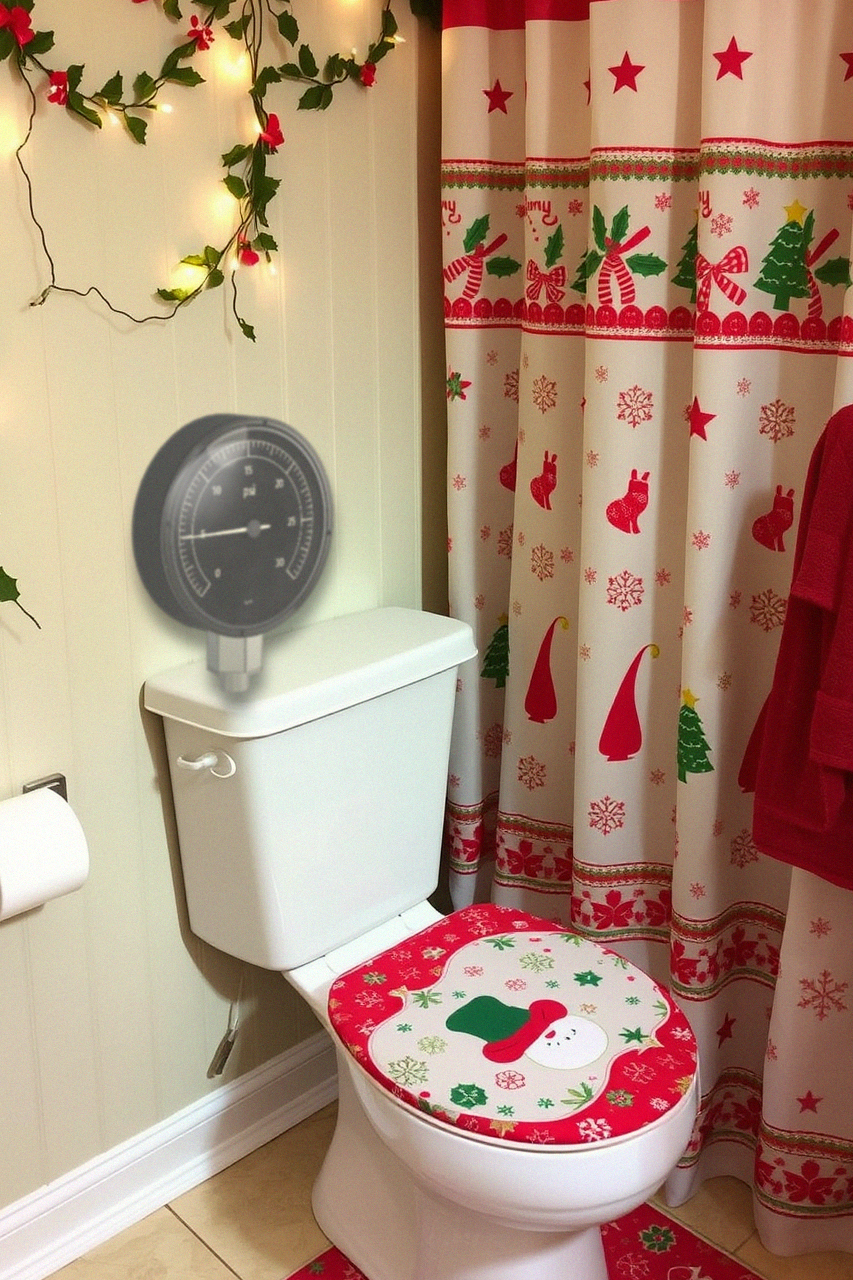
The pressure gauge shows 5 psi
